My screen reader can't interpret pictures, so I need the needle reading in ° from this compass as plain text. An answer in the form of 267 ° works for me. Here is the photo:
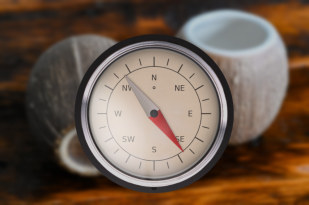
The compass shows 142.5 °
